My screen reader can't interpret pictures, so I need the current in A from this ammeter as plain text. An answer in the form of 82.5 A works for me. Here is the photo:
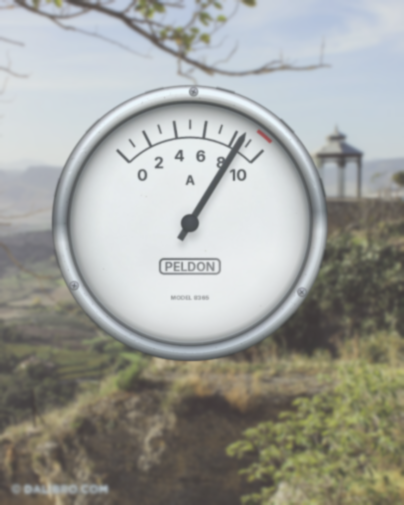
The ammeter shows 8.5 A
